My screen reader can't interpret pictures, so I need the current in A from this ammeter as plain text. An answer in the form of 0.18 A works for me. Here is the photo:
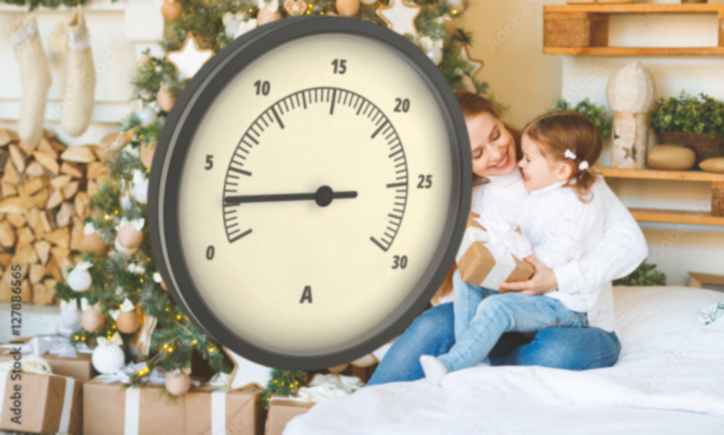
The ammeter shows 3 A
